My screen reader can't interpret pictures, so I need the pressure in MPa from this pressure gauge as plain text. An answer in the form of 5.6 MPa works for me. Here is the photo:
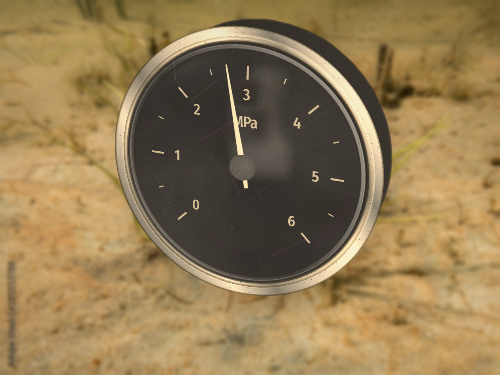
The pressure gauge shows 2.75 MPa
